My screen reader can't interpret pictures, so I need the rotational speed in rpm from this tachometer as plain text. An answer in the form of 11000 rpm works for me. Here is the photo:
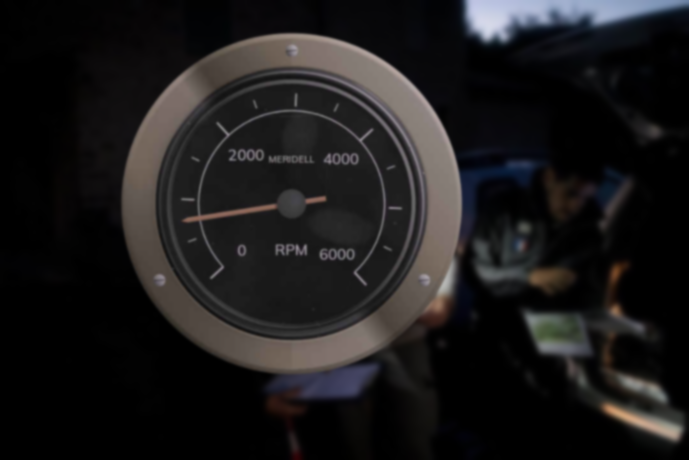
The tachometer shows 750 rpm
